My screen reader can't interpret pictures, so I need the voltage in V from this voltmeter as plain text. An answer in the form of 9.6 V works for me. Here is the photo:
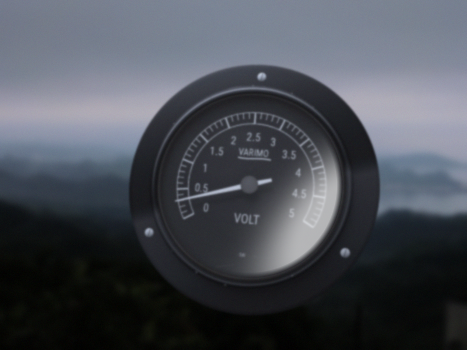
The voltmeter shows 0.3 V
